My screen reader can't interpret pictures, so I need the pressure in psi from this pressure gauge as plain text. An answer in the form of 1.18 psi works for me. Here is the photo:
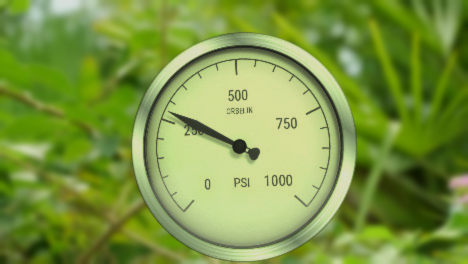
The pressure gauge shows 275 psi
